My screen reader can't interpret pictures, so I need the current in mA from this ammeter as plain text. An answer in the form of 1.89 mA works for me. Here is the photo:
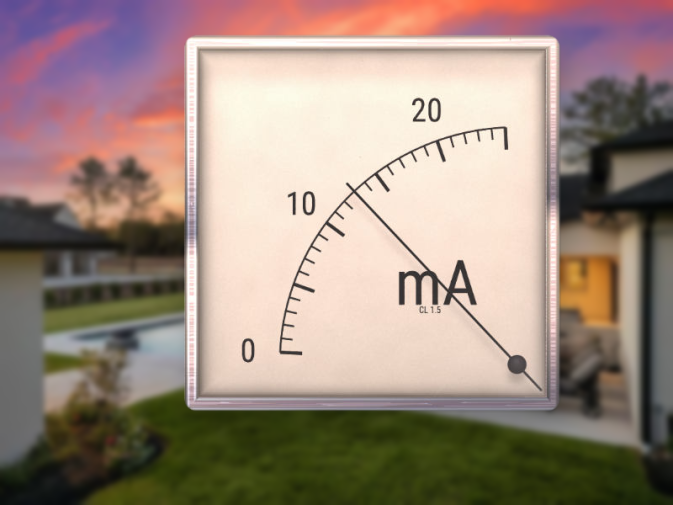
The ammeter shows 13 mA
